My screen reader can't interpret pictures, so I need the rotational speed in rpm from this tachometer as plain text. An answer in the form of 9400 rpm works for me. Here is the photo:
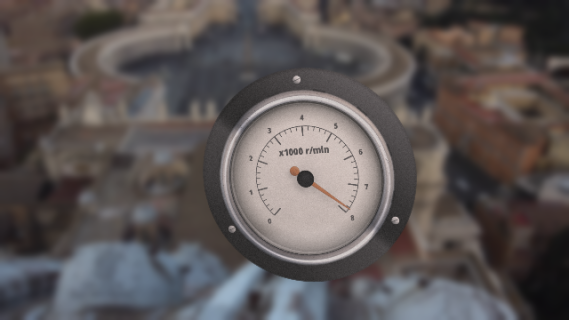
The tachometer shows 7800 rpm
